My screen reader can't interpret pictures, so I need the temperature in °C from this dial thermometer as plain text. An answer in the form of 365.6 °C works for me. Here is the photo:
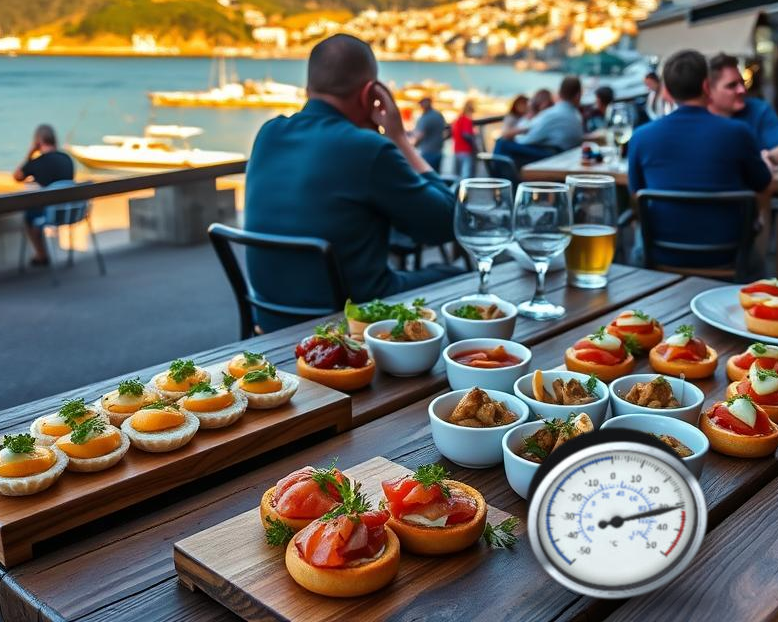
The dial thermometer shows 30 °C
